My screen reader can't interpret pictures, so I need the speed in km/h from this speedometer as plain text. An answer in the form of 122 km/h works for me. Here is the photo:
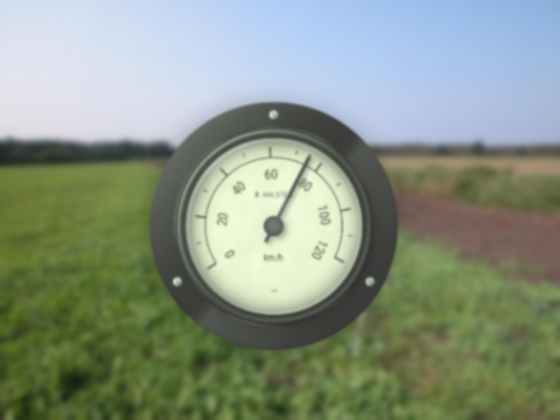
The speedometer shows 75 km/h
